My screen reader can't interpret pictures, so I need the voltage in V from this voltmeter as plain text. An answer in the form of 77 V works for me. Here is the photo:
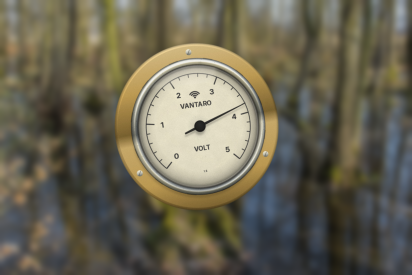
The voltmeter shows 3.8 V
